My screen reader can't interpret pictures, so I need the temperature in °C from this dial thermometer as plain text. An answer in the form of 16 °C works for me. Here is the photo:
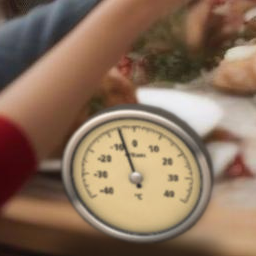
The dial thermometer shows -5 °C
